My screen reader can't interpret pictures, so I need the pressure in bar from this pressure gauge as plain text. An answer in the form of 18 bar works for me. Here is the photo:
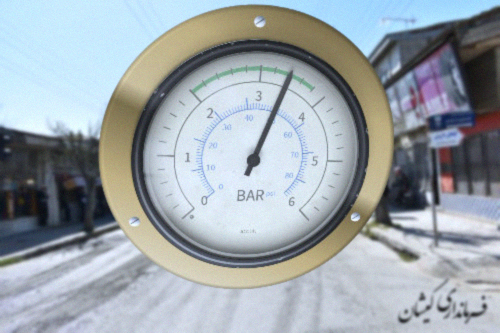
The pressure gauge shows 3.4 bar
